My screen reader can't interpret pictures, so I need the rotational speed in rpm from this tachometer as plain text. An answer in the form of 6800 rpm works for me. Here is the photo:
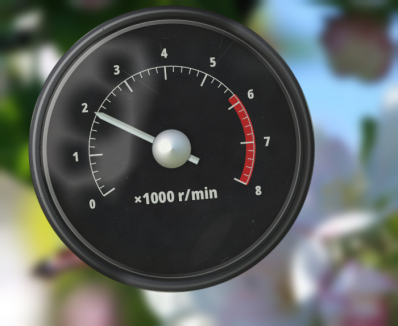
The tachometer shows 2000 rpm
